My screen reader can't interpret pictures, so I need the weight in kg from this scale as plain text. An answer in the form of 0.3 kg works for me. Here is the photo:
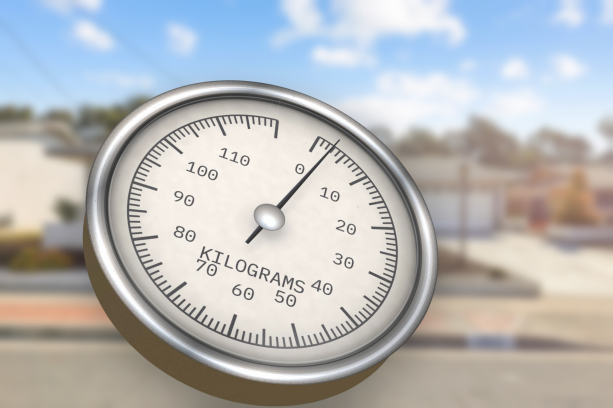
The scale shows 3 kg
